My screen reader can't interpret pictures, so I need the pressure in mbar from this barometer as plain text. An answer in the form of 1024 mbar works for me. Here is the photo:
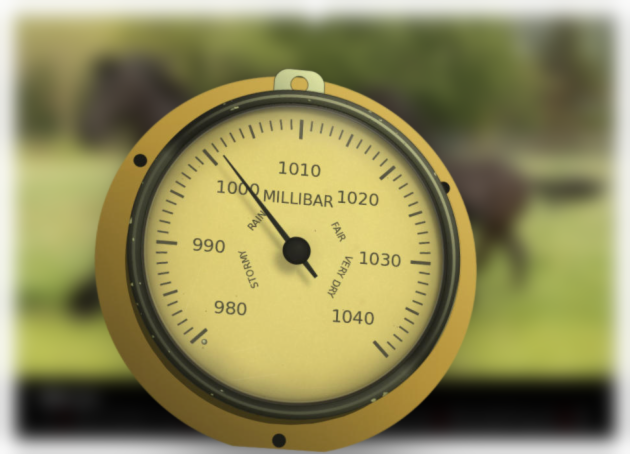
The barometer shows 1001 mbar
